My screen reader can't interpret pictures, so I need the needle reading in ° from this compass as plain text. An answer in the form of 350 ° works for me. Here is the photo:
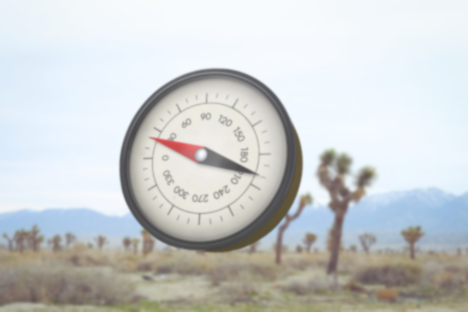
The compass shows 20 °
